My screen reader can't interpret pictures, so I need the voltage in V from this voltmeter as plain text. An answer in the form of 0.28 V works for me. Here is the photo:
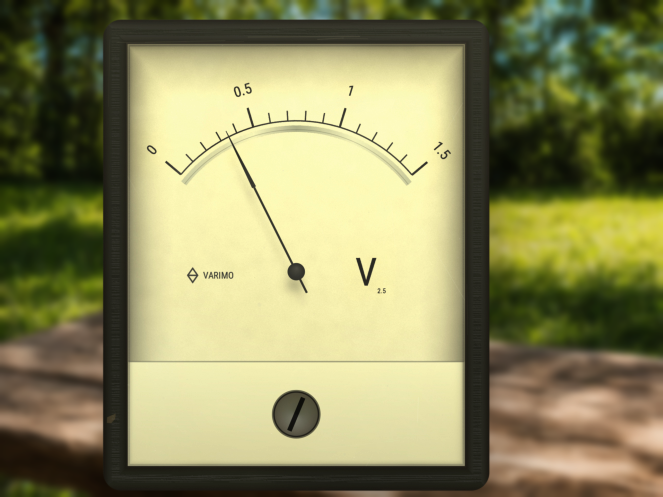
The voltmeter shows 0.35 V
